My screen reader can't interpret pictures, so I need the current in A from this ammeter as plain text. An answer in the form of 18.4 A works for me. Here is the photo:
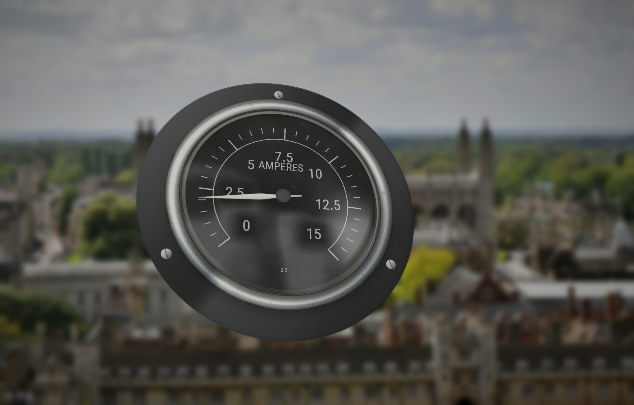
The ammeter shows 2 A
